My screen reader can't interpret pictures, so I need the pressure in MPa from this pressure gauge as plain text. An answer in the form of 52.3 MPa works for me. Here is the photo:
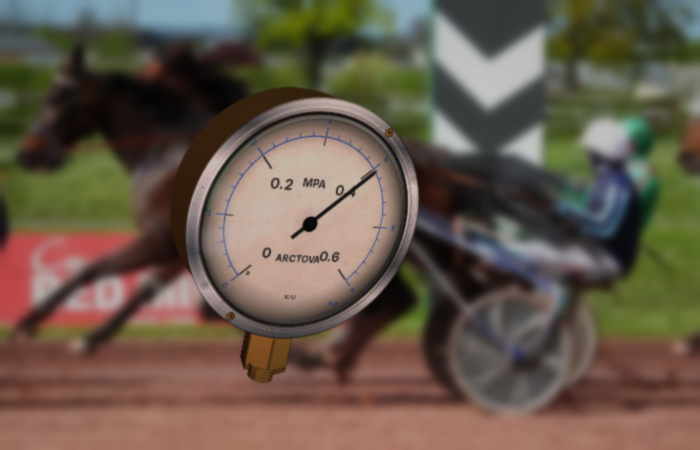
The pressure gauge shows 0.4 MPa
